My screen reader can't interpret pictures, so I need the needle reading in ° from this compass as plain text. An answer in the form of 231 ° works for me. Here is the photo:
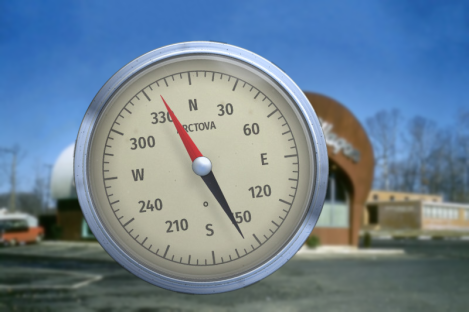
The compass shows 337.5 °
